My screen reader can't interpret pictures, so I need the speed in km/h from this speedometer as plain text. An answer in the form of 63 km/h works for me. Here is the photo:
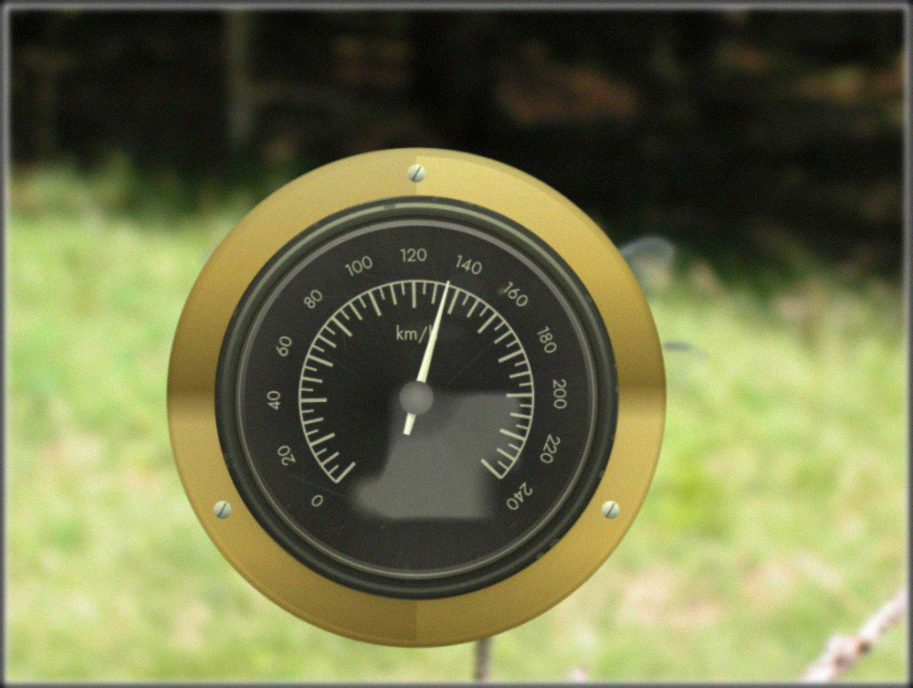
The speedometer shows 135 km/h
